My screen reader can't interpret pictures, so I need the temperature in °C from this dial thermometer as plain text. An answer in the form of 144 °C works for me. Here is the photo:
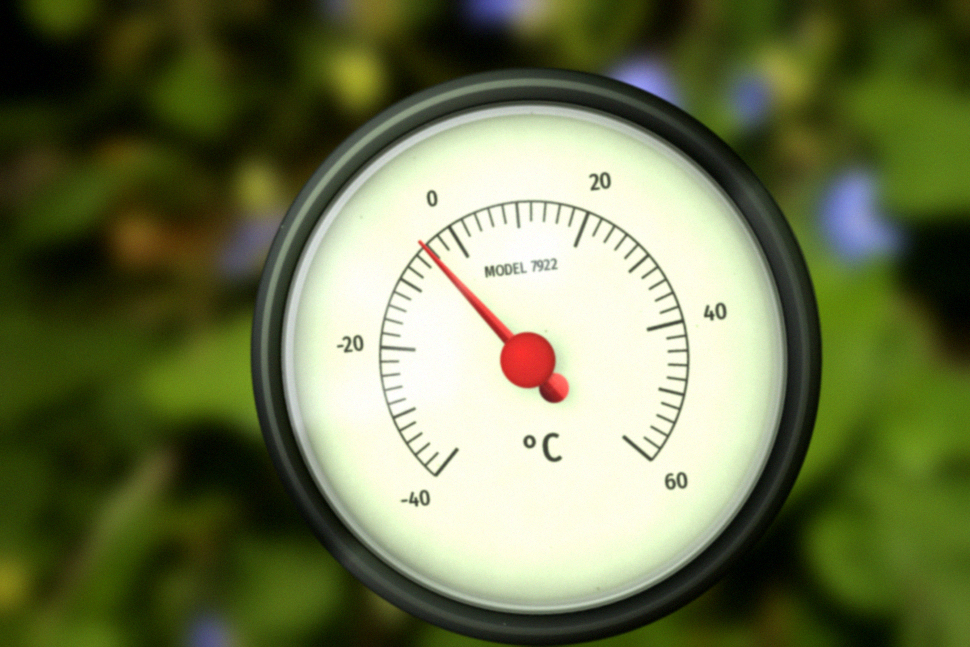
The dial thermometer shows -4 °C
